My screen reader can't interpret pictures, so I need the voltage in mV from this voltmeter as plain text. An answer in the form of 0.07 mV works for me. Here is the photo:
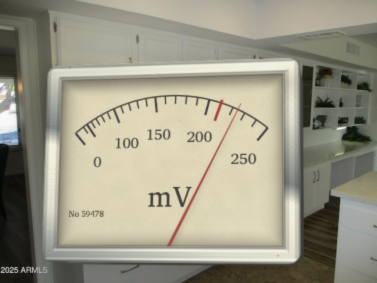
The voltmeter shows 225 mV
